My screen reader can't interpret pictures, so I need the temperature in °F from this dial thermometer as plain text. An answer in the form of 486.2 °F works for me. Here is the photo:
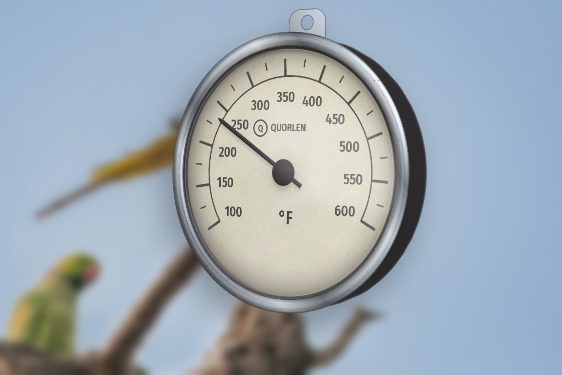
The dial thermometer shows 237.5 °F
